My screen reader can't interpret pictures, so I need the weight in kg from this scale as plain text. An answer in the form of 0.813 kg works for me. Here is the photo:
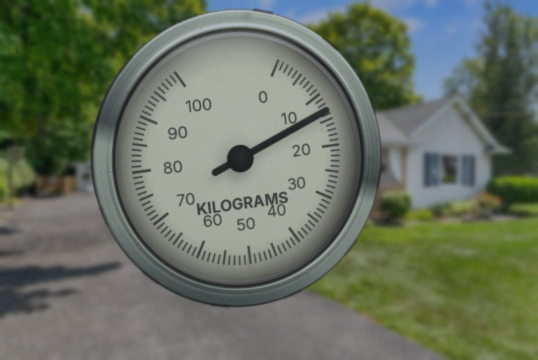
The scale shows 13 kg
